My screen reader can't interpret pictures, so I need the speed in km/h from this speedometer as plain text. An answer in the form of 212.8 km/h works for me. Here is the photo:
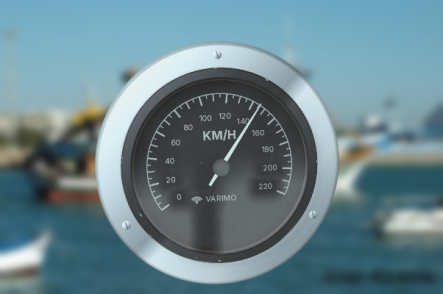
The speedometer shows 145 km/h
